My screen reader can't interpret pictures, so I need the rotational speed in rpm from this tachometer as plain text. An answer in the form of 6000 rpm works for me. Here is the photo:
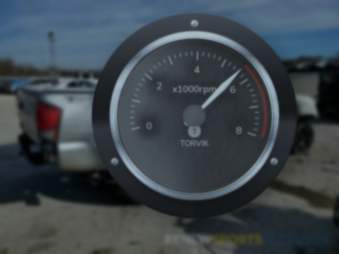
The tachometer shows 5600 rpm
